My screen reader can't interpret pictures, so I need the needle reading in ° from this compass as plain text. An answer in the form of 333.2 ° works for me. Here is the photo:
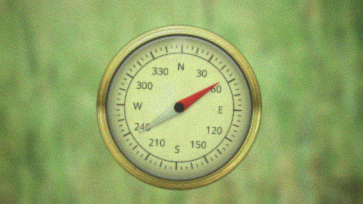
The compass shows 55 °
